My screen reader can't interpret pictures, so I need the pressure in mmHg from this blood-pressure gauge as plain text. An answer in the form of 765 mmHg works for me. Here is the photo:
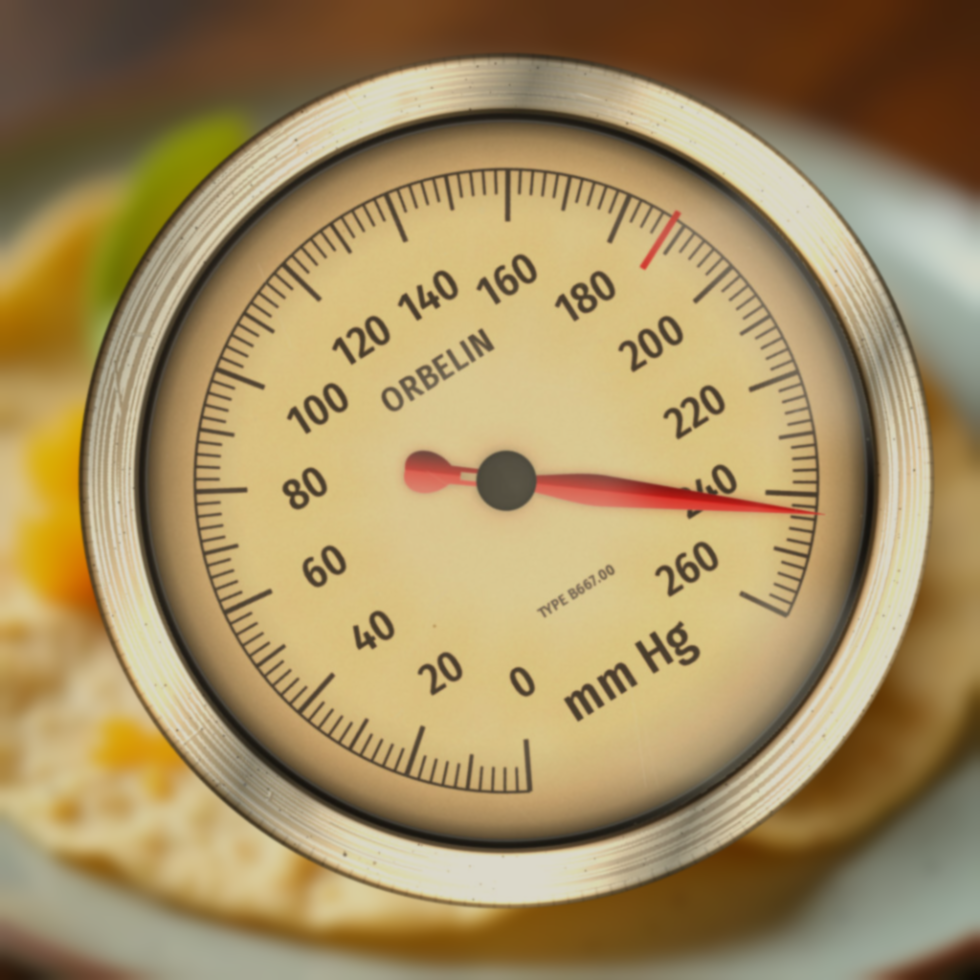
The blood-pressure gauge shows 243 mmHg
